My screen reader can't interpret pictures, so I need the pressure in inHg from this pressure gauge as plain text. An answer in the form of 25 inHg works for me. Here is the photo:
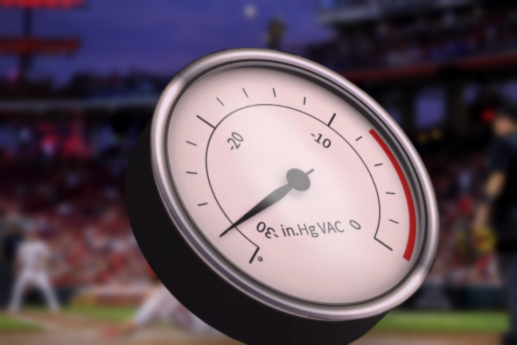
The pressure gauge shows -28 inHg
